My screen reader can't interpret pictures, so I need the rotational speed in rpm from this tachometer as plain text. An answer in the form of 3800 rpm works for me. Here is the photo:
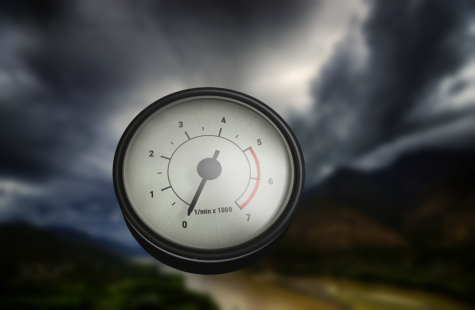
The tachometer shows 0 rpm
